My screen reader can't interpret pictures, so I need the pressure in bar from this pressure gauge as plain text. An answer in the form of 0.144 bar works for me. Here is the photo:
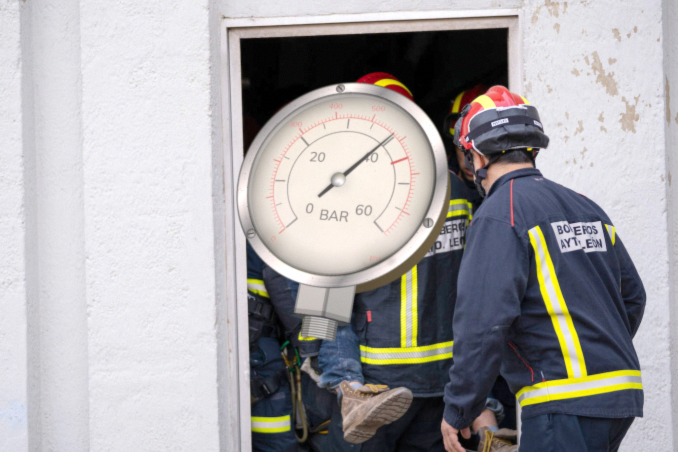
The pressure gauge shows 40 bar
